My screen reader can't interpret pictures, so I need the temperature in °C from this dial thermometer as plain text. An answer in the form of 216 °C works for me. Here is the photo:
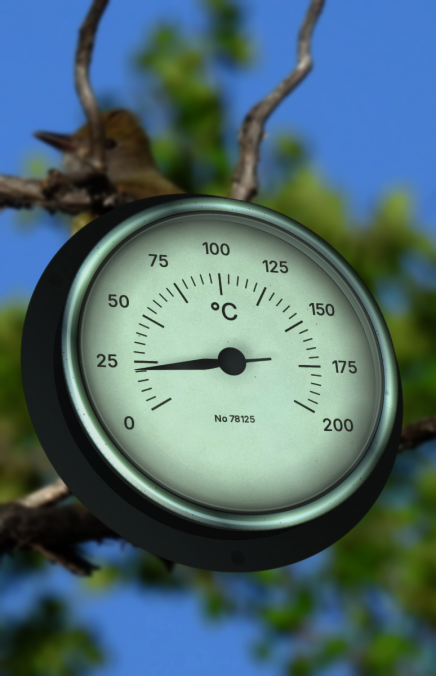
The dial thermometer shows 20 °C
